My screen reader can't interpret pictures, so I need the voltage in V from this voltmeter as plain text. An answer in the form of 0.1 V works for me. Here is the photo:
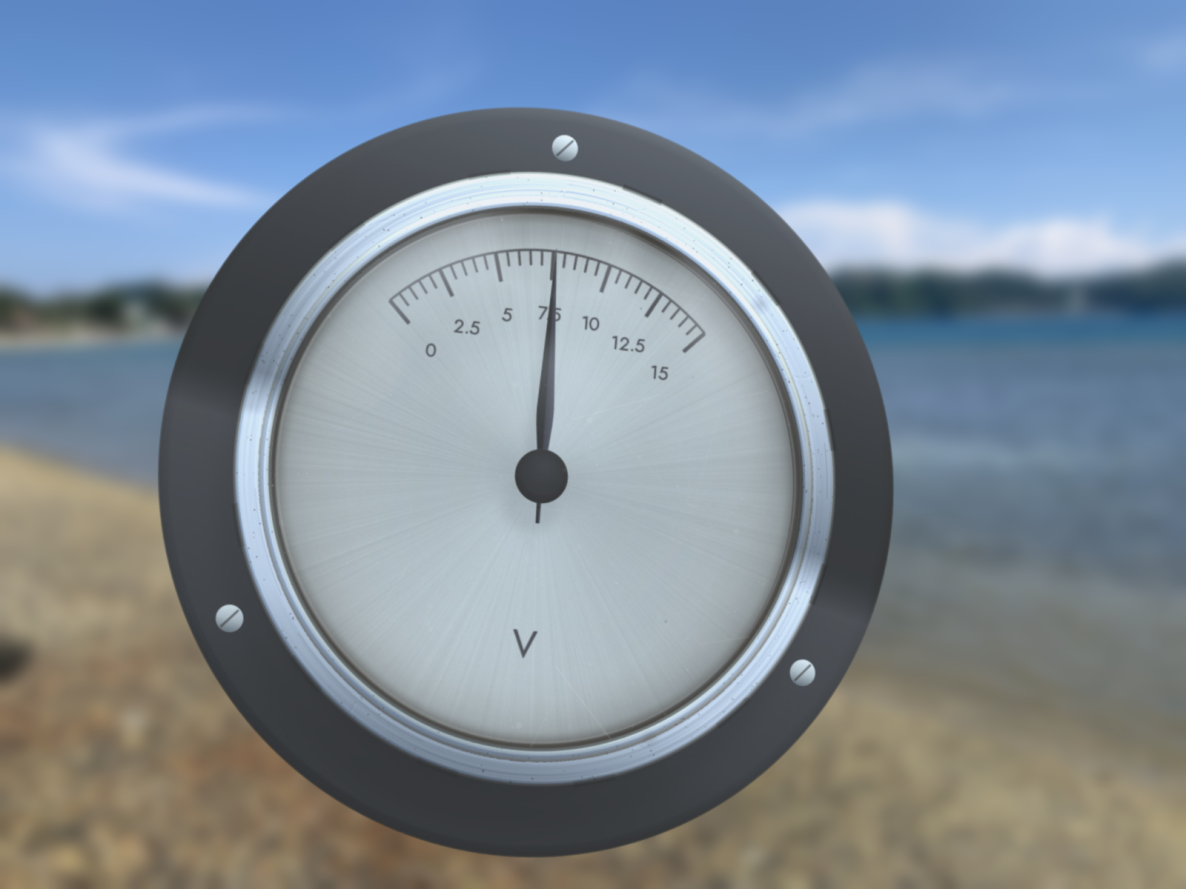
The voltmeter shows 7.5 V
